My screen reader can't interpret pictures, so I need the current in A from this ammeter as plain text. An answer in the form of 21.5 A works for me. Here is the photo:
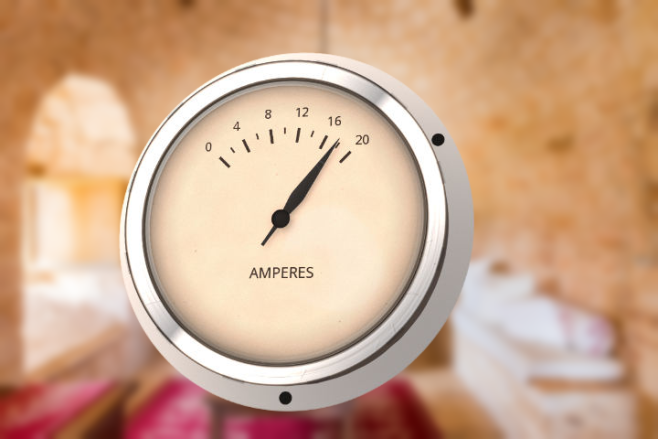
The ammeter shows 18 A
